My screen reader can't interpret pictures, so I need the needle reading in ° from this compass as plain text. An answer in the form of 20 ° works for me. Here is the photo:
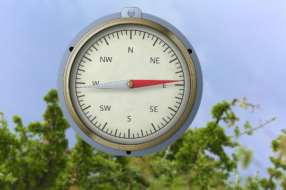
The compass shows 85 °
